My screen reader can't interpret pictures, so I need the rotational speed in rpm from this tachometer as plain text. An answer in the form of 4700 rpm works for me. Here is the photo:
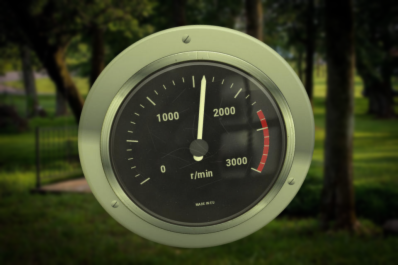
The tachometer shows 1600 rpm
